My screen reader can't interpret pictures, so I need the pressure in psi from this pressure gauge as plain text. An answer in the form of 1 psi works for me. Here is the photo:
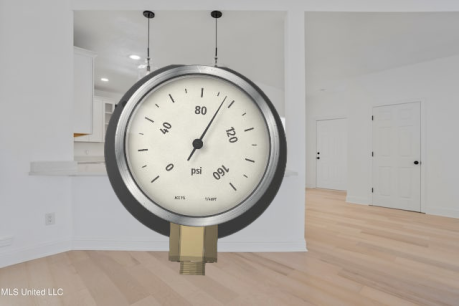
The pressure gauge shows 95 psi
